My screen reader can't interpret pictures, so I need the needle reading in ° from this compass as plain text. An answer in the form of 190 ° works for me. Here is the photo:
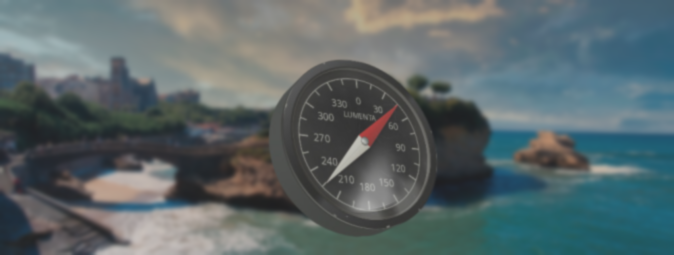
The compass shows 45 °
